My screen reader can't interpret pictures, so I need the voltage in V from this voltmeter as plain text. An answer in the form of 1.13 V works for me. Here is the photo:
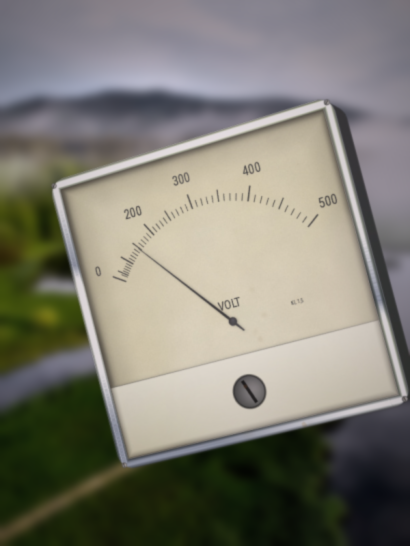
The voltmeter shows 150 V
